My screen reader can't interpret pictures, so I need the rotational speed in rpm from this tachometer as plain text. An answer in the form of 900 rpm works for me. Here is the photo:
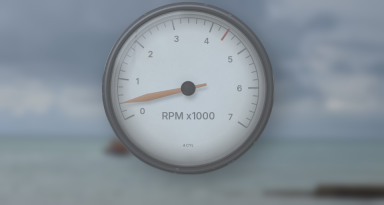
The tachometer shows 400 rpm
